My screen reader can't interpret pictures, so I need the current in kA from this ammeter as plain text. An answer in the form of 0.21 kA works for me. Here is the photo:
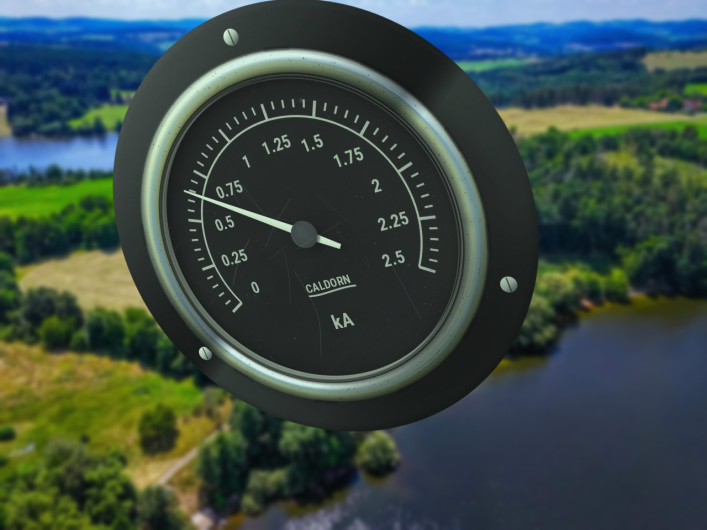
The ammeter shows 0.65 kA
